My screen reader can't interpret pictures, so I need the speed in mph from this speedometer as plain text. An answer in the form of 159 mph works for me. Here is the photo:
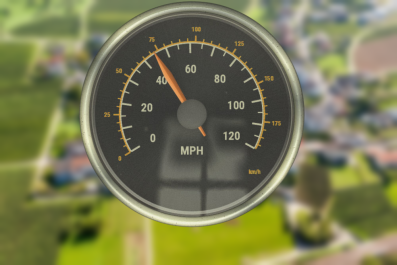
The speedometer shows 45 mph
